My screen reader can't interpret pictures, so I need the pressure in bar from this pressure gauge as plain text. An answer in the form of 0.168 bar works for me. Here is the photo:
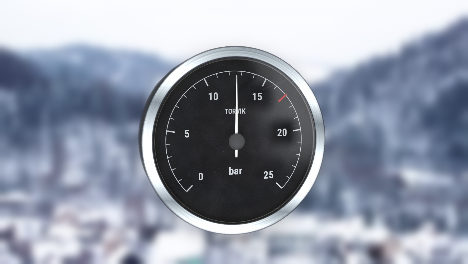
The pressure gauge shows 12.5 bar
